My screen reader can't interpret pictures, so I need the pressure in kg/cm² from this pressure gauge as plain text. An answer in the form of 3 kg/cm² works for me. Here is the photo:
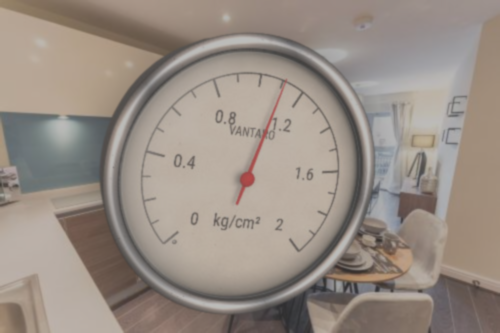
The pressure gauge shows 1.1 kg/cm²
